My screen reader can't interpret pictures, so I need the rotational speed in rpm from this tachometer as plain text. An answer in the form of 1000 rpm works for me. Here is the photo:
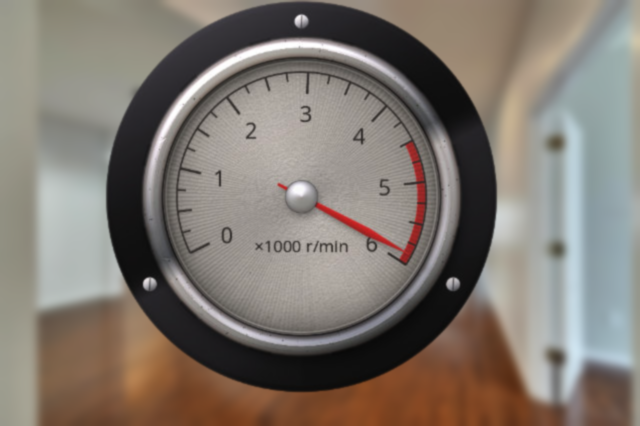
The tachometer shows 5875 rpm
